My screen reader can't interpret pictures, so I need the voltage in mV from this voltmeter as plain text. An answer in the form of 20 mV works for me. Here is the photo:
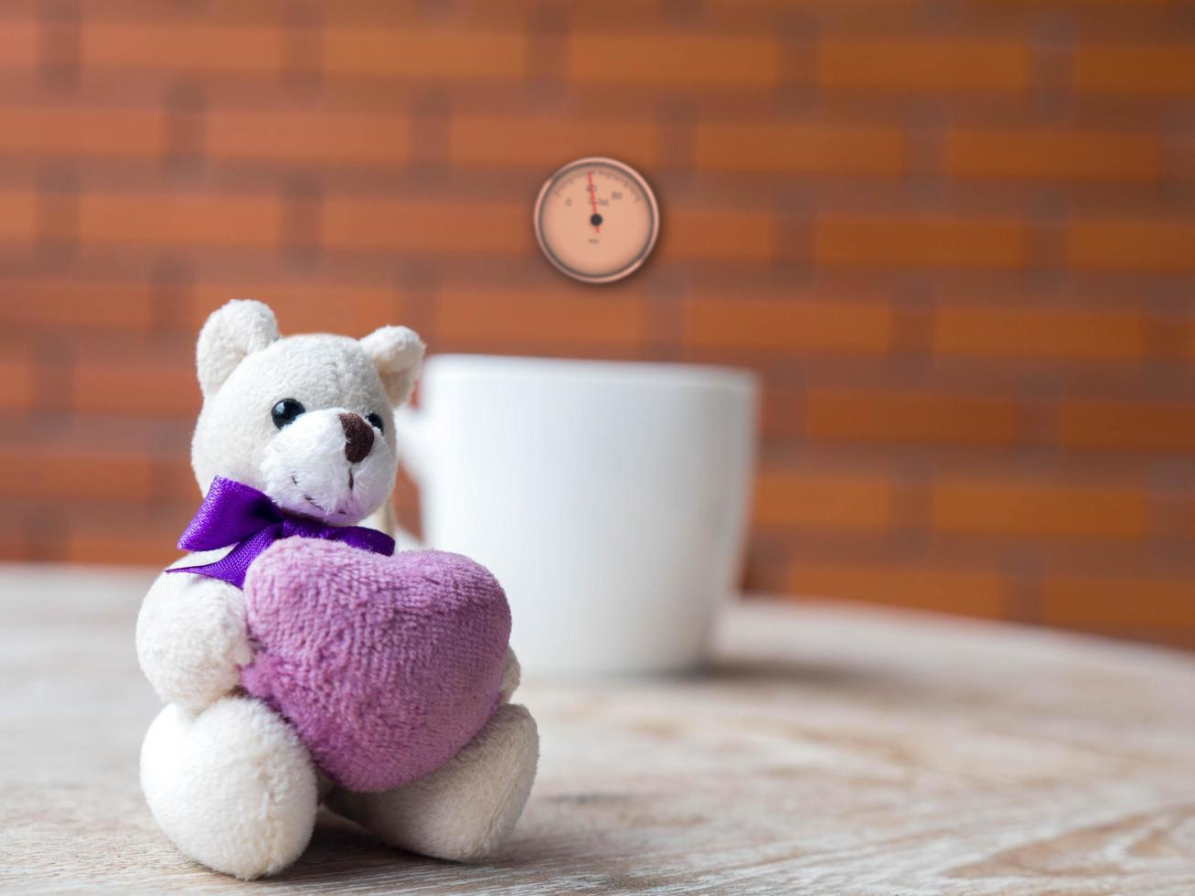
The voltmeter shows 40 mV
